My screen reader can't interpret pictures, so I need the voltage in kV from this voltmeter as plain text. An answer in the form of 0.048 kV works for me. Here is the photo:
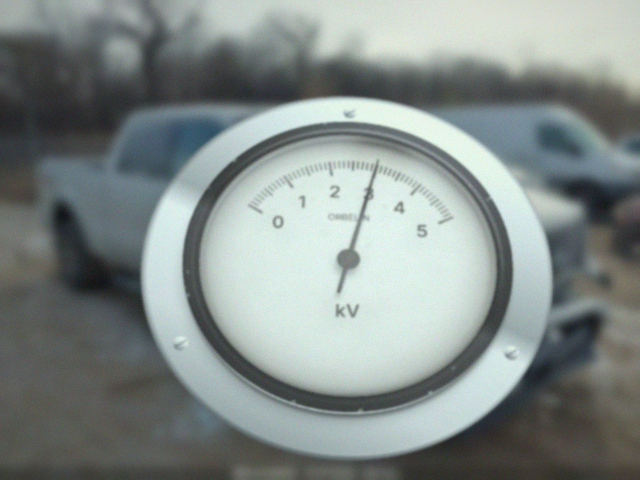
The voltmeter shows 3 kV
